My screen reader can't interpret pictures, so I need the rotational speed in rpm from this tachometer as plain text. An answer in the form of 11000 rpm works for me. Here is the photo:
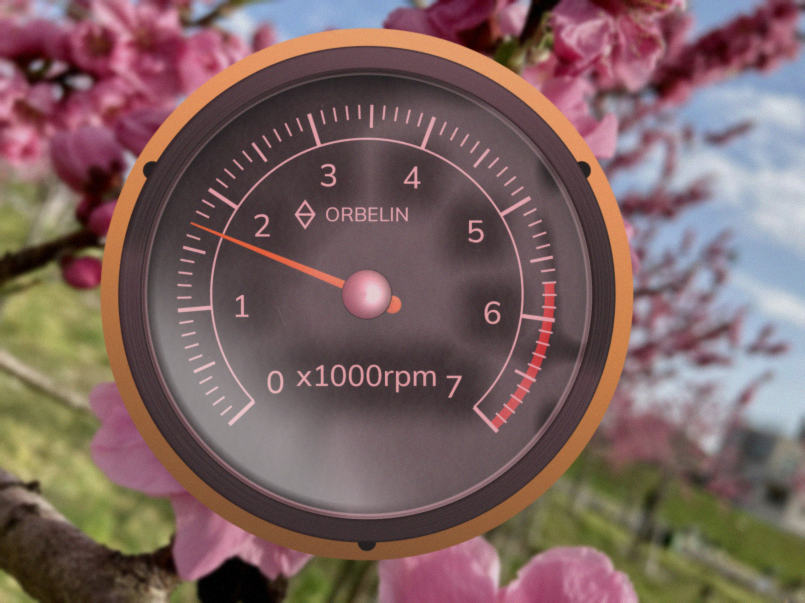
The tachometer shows 1700 rpm
